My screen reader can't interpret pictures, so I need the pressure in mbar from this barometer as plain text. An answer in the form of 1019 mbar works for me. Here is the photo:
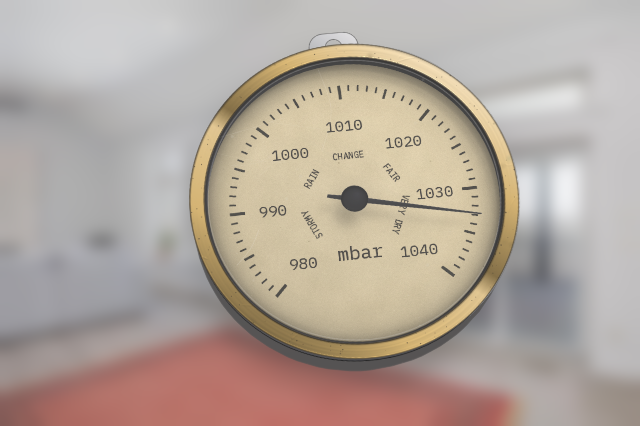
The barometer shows 1033 mbar
